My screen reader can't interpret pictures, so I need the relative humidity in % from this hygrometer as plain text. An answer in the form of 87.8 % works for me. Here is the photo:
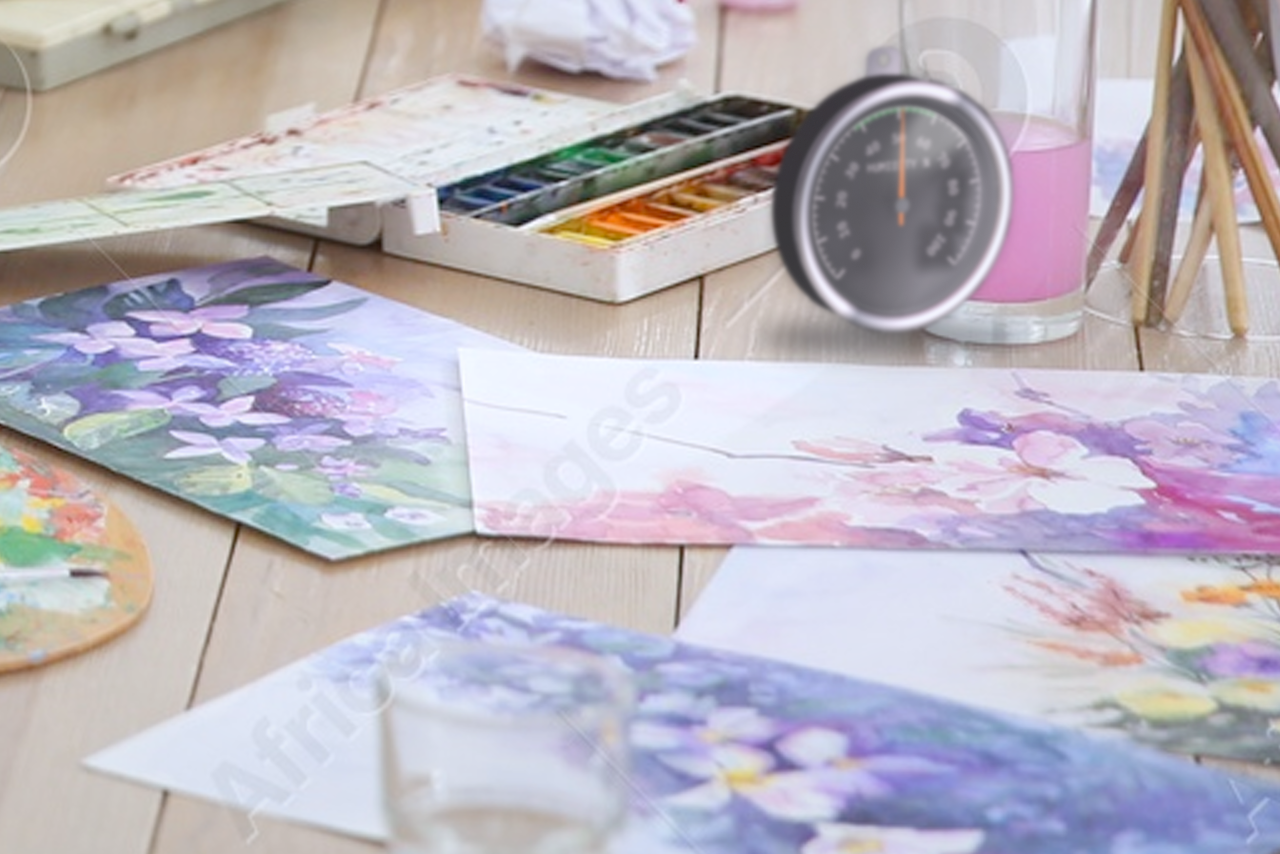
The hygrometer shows 50 %
